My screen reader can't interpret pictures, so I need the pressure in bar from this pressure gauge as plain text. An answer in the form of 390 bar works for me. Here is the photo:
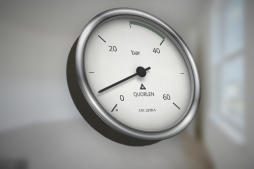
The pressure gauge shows 5 bar
